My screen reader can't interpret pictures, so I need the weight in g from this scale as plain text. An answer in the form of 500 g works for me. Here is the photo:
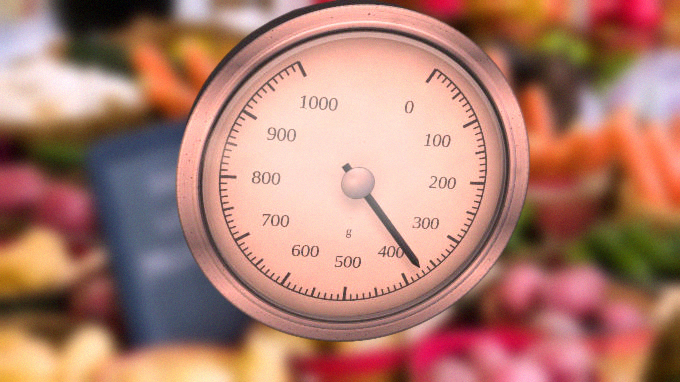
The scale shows 370 g
